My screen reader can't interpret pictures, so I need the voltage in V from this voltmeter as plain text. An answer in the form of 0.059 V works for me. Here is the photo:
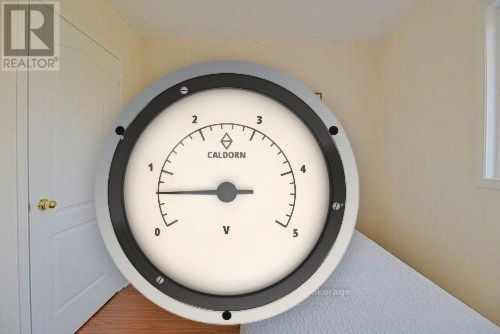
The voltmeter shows 0.6 V
